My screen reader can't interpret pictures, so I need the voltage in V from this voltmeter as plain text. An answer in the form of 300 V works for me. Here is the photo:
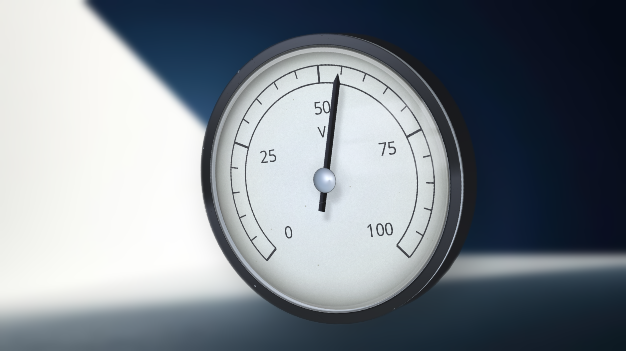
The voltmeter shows 55 V
